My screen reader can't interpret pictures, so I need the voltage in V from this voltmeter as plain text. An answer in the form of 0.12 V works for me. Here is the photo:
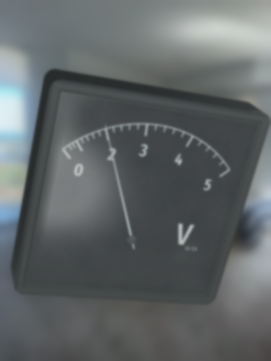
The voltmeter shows 2 V
